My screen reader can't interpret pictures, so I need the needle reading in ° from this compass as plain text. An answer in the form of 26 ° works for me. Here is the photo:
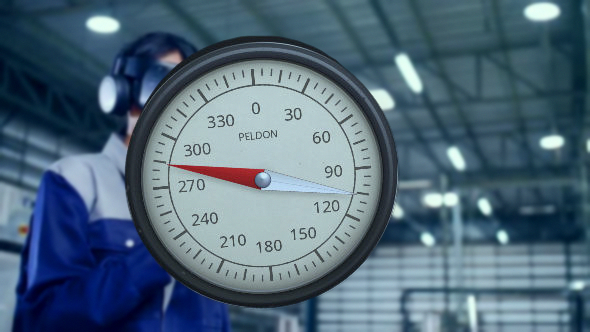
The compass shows 285 °
